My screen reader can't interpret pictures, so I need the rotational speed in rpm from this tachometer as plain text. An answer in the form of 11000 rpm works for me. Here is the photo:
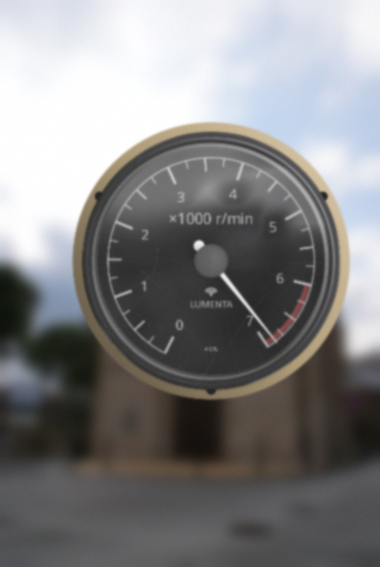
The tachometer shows 6875 rpm
